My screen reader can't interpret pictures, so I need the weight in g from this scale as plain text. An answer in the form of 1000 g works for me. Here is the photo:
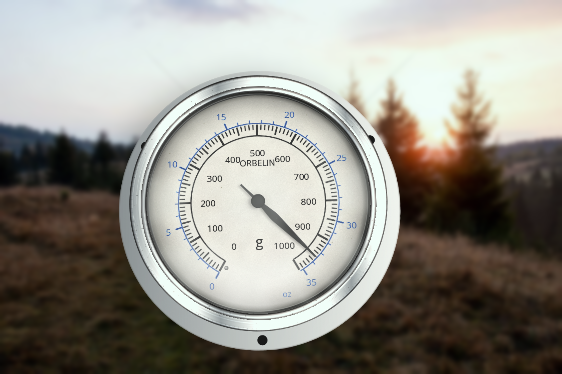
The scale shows 950 g
